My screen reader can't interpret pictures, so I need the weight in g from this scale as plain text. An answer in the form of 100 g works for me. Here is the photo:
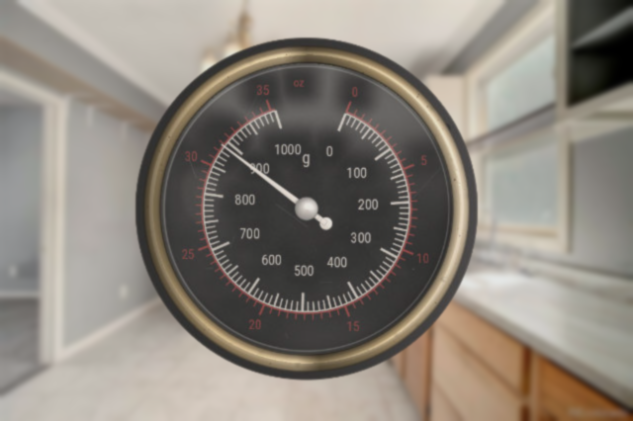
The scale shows 890 g
